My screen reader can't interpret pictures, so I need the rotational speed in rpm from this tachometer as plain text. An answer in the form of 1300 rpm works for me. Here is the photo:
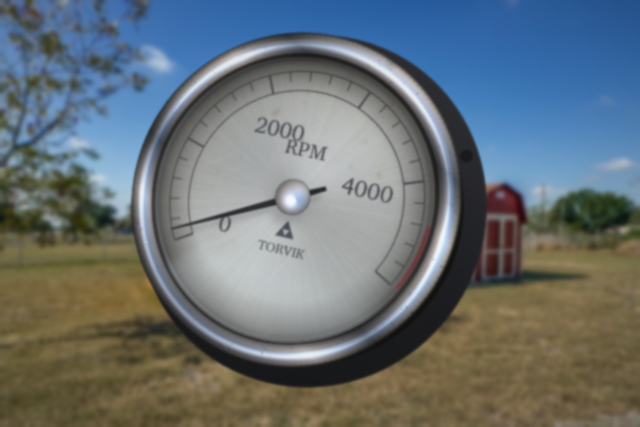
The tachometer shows 100 rpm
